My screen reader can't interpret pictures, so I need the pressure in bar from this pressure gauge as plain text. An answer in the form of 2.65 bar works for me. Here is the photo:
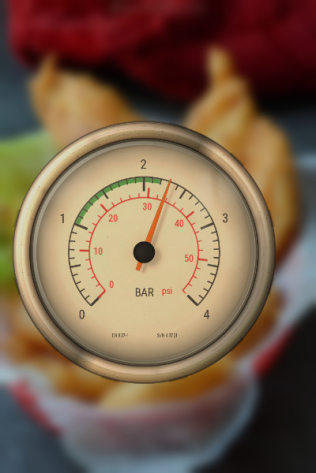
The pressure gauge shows 2.3 bar
